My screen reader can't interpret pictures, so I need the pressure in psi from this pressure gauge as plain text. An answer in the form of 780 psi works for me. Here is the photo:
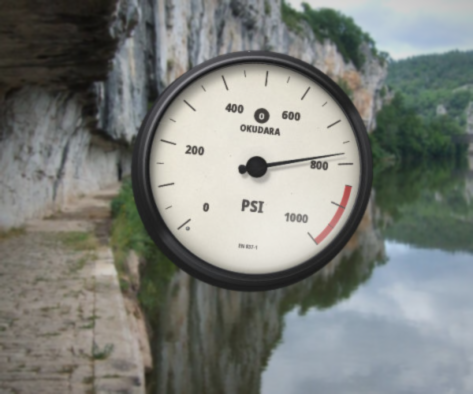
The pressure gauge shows 775 psi
